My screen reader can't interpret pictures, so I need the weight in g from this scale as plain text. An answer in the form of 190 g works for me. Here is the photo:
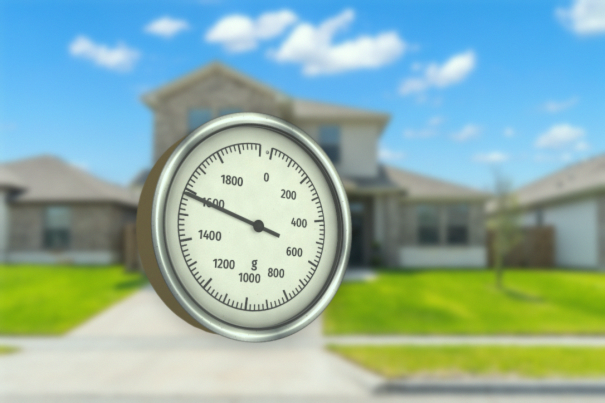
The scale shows 1580 g
